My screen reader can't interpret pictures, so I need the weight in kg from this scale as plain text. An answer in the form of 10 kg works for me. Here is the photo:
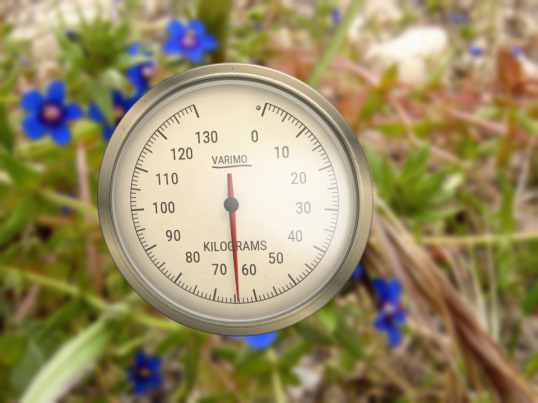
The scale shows 64 kg
